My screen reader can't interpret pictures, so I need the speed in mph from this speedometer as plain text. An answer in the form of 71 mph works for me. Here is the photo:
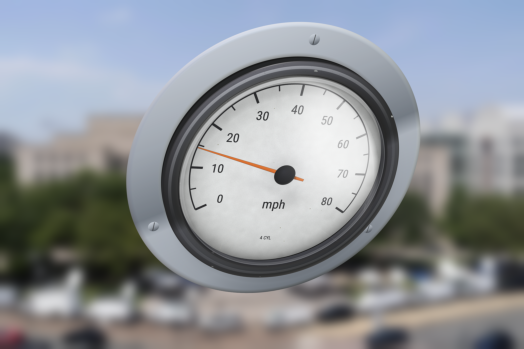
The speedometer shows 15 mph
